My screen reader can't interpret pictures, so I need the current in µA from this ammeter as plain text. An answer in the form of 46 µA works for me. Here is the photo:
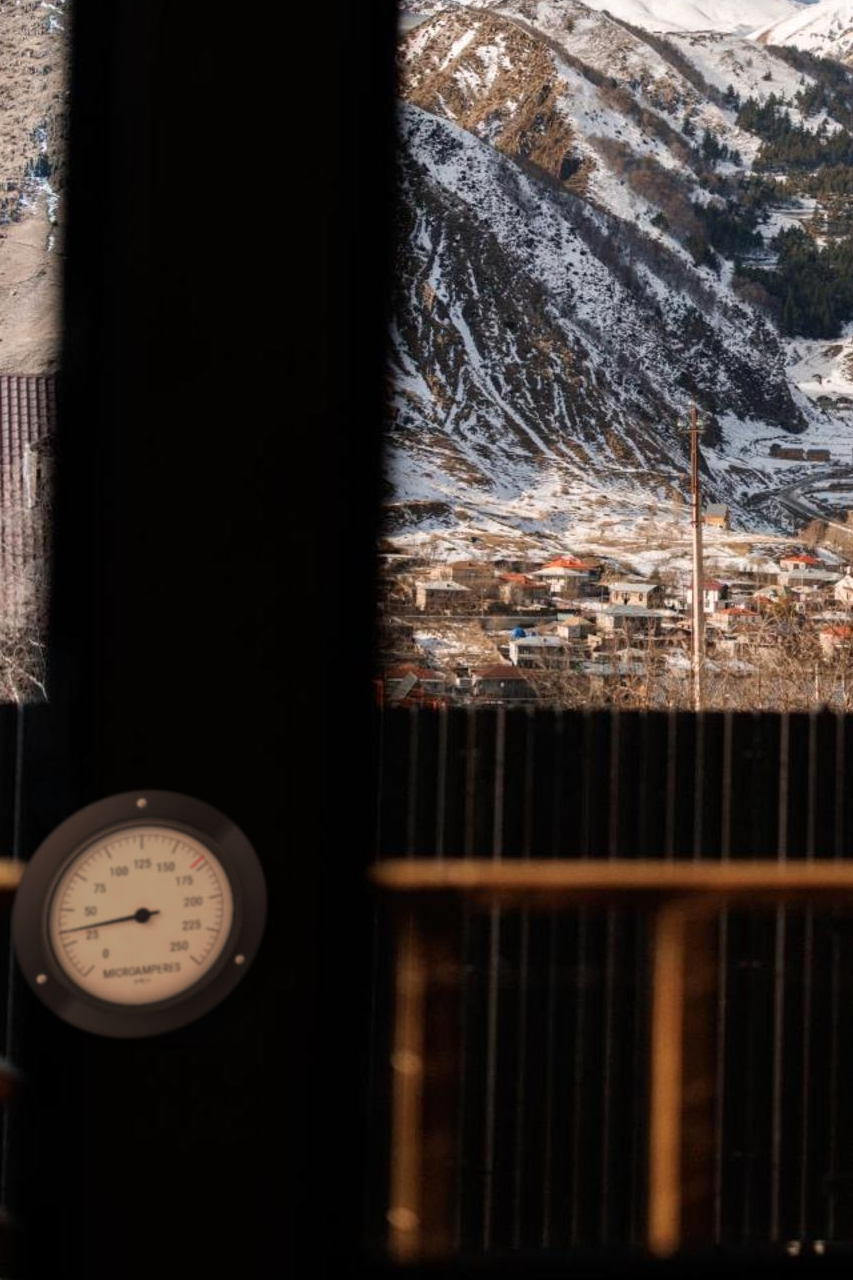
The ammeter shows 35 µA
